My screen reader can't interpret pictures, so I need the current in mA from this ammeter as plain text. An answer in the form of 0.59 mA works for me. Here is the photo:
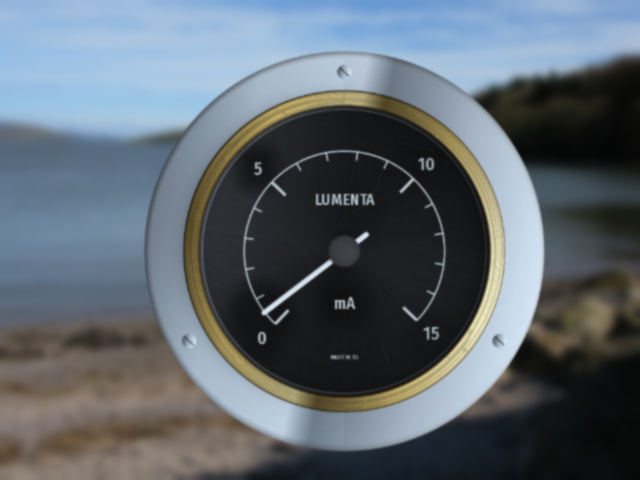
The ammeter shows 0.5 mA
